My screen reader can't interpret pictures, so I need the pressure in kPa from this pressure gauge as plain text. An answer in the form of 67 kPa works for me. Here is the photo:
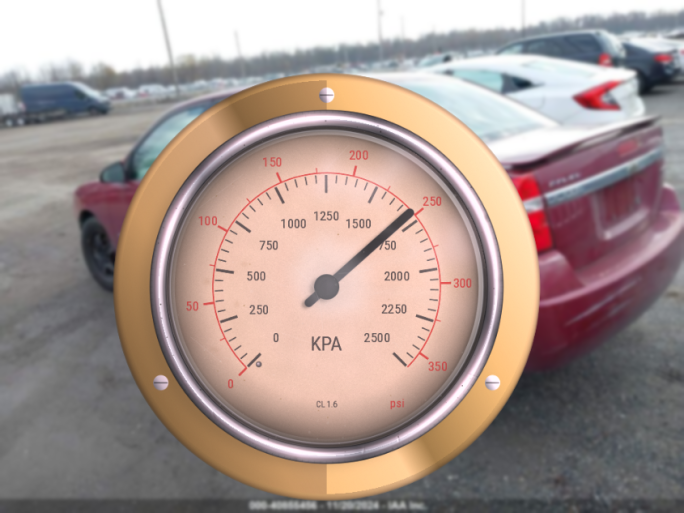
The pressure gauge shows 1700 kPa
